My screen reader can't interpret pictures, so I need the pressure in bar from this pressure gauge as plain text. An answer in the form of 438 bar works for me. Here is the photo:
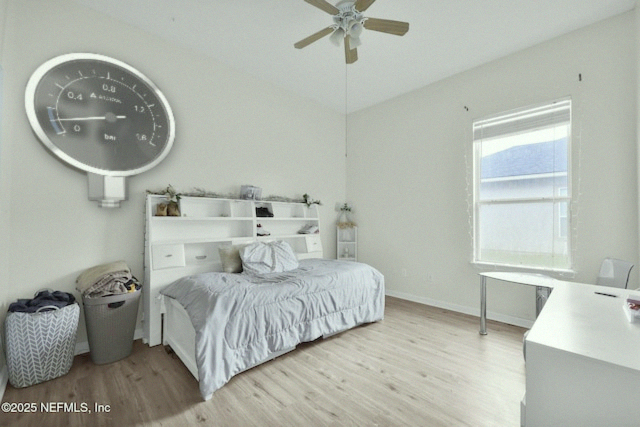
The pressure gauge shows 0.1 bar
